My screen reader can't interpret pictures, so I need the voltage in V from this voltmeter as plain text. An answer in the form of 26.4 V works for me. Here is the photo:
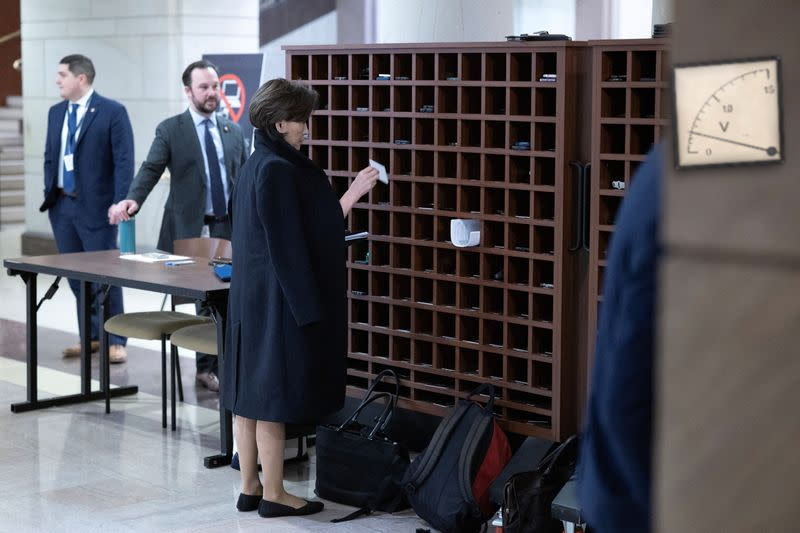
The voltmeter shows 5 V
